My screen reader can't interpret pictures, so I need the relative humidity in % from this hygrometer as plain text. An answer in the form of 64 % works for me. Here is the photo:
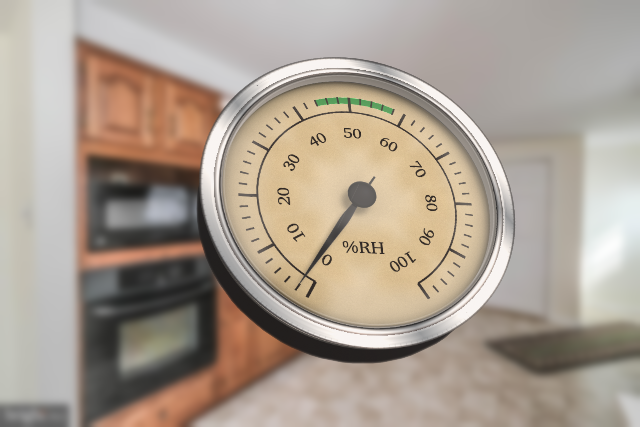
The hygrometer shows 2 %
